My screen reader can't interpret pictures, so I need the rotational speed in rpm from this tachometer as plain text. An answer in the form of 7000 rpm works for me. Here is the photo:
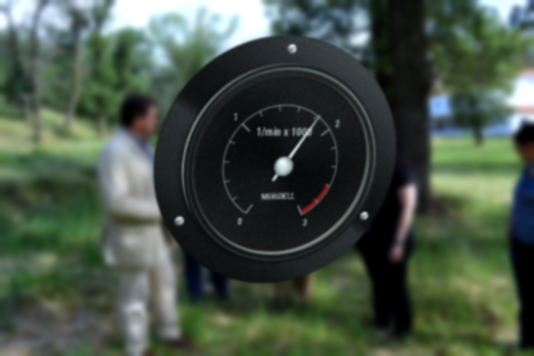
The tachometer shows 1800 rpm
